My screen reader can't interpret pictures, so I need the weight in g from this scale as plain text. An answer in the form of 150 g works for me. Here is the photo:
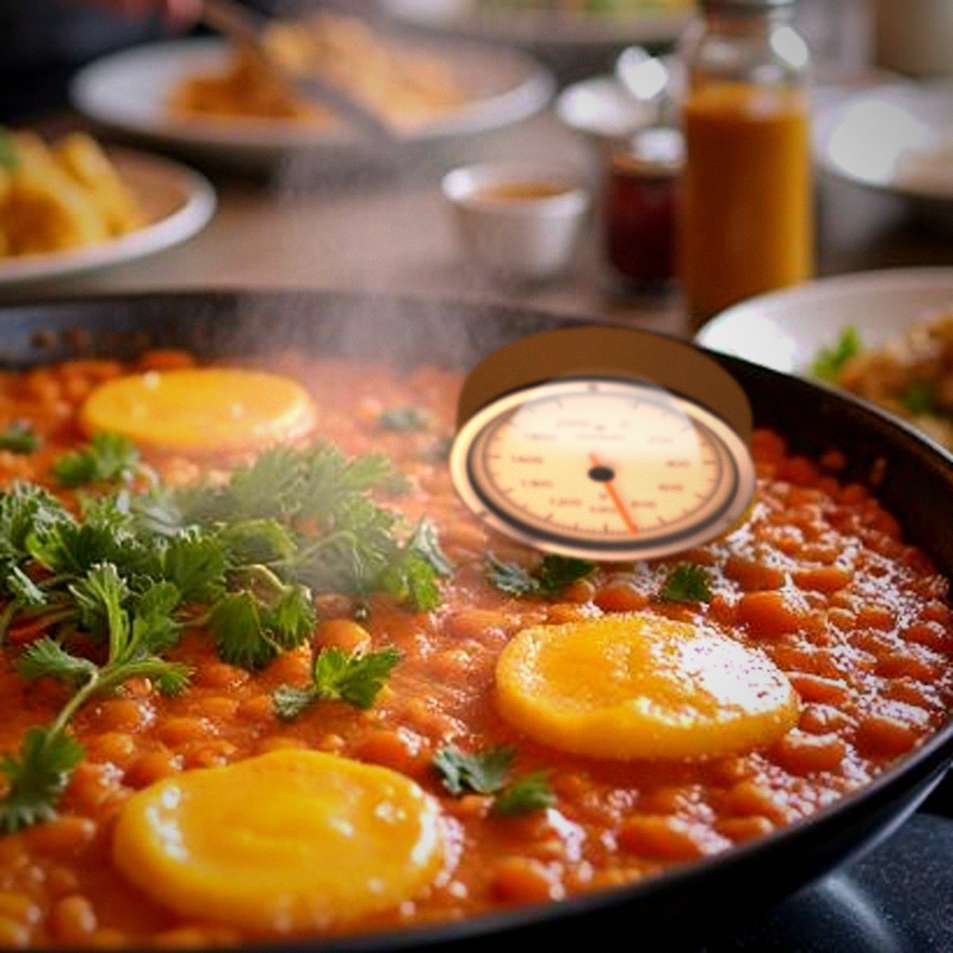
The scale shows 900 g
